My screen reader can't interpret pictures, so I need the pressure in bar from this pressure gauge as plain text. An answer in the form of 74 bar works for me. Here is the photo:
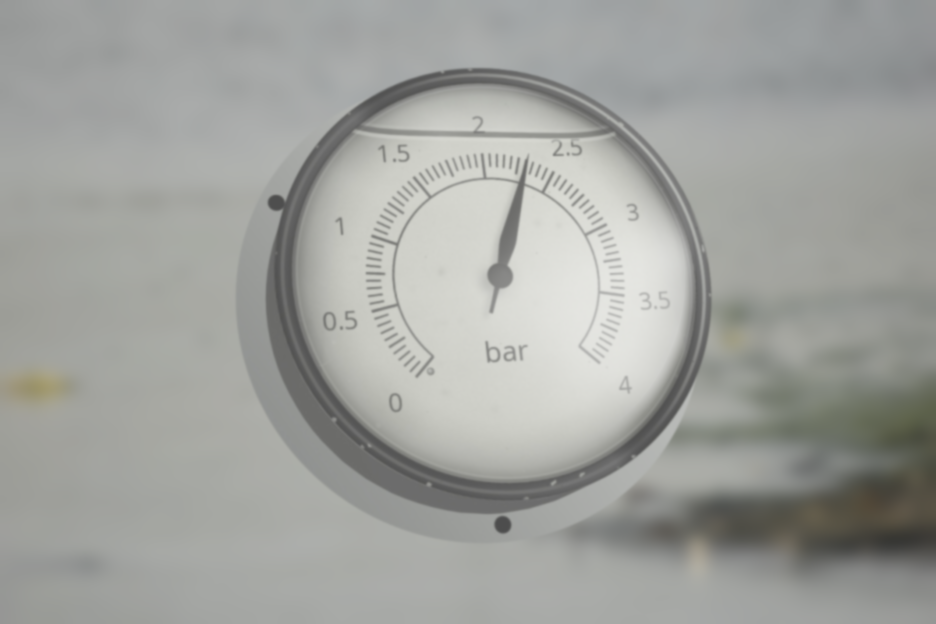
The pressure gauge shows 2.3 bar
